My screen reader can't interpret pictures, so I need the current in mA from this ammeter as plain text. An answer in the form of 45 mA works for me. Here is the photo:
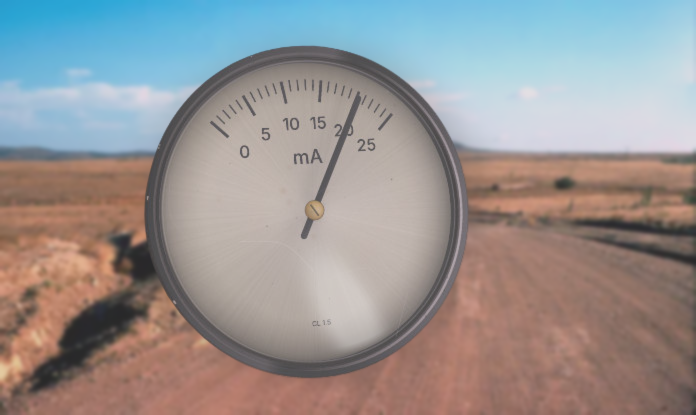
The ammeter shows 20 mA
